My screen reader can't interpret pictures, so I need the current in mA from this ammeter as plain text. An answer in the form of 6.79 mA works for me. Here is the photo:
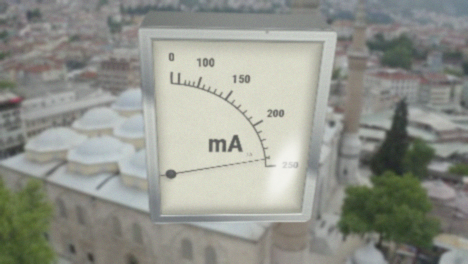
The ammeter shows 240 mA
